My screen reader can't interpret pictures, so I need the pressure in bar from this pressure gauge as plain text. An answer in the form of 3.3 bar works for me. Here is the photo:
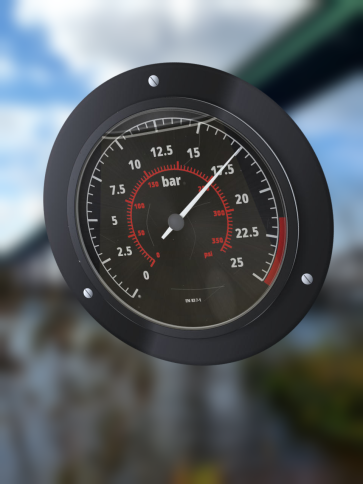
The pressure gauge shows 17.5 bar
